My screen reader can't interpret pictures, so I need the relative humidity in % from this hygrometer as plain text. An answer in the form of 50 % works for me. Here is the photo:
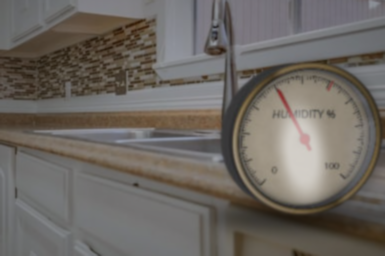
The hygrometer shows 40 %
